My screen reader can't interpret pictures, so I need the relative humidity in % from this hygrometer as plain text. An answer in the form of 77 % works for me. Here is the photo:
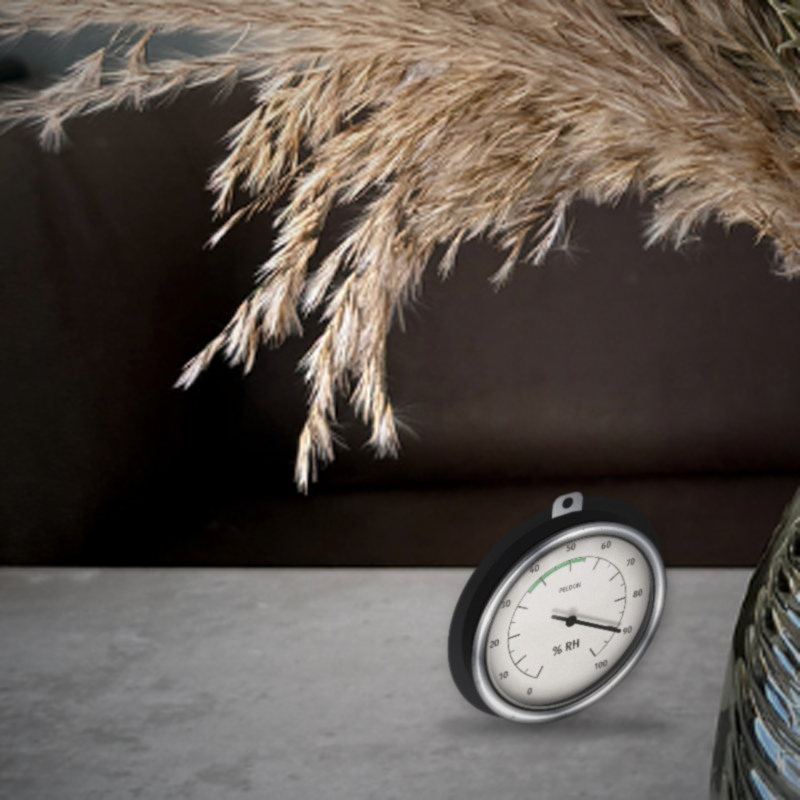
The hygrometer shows 90 %
